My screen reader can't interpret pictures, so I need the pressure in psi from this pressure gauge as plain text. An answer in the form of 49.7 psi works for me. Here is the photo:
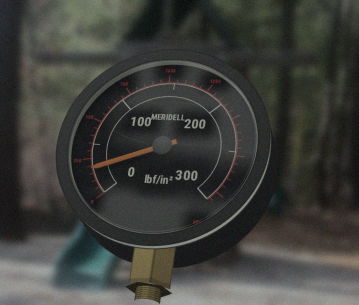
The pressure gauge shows 25 psi
